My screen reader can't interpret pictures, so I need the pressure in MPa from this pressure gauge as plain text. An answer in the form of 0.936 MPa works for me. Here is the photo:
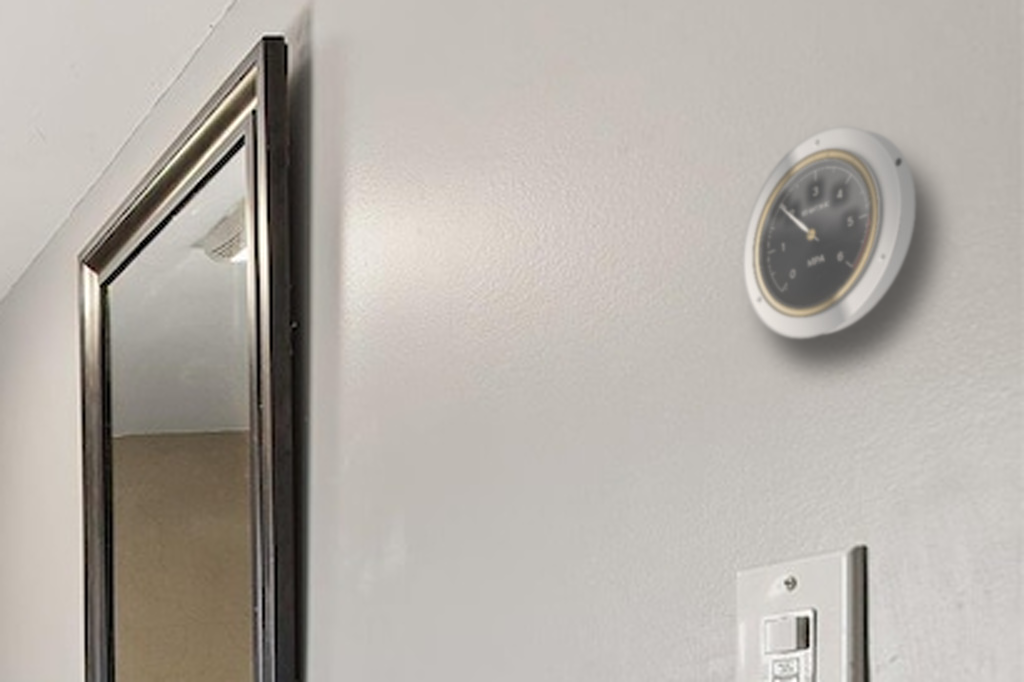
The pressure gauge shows 2 MPa
